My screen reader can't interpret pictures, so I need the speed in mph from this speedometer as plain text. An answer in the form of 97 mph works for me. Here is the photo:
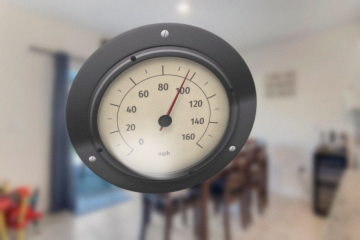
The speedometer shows 95 mph
